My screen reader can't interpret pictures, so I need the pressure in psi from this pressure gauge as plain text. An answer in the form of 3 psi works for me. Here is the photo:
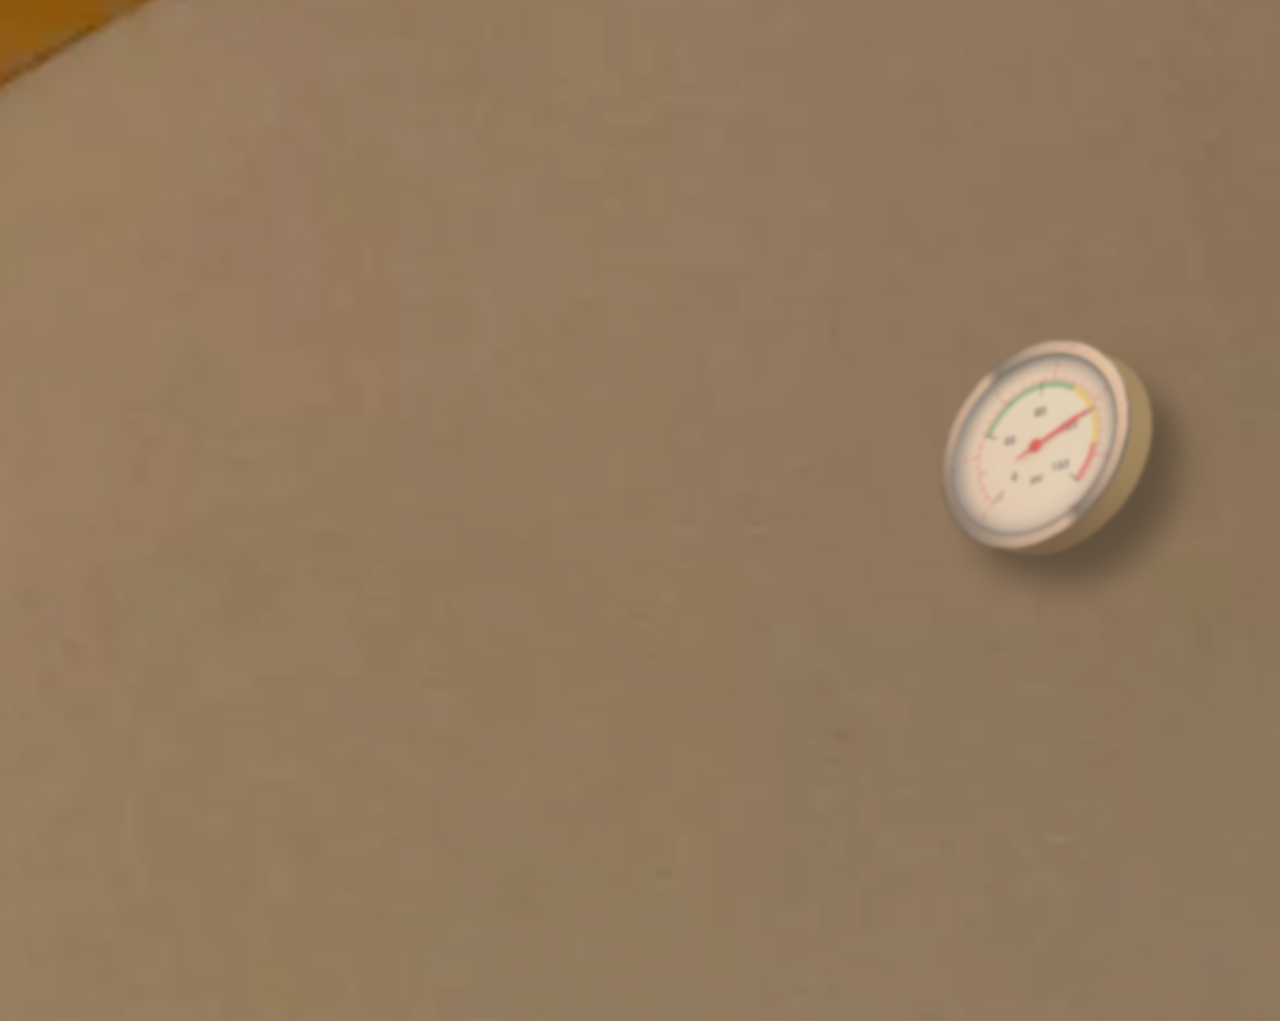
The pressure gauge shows 120 psi
